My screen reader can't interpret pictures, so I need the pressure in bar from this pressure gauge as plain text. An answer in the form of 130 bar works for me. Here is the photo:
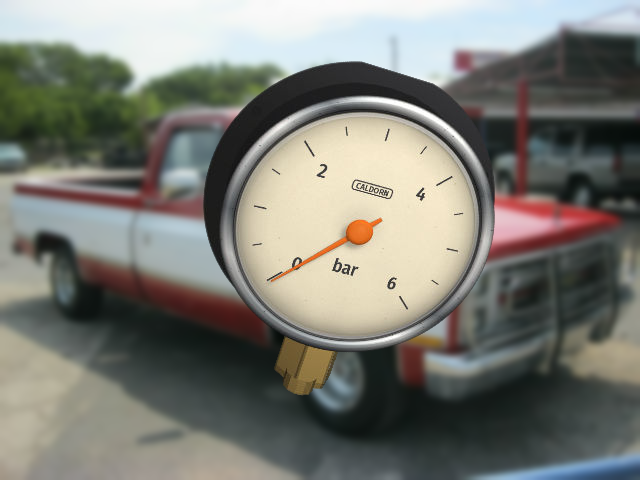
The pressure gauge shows 0 bar
